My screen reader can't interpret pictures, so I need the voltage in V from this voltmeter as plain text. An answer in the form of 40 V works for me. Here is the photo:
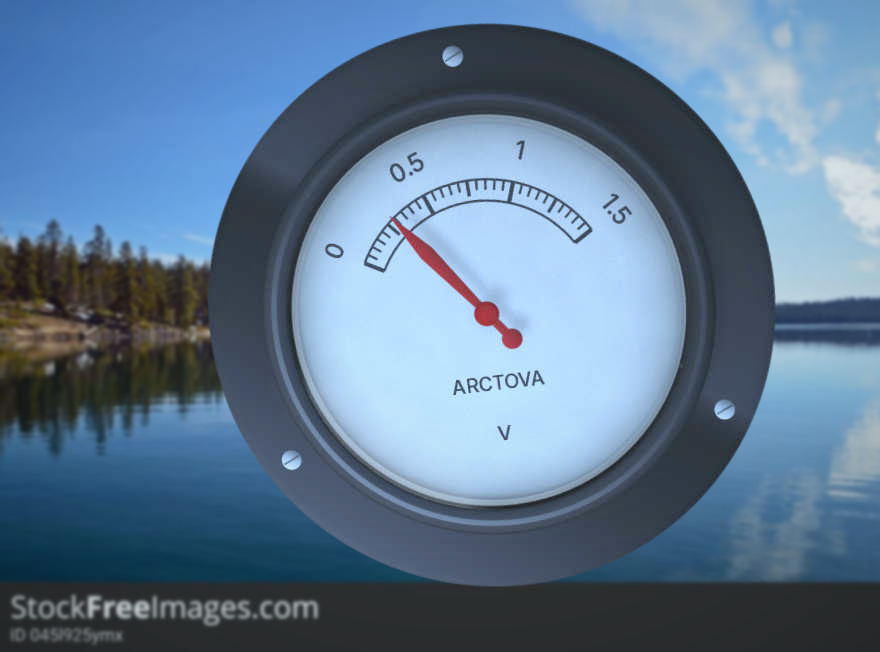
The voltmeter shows 0.3 V
